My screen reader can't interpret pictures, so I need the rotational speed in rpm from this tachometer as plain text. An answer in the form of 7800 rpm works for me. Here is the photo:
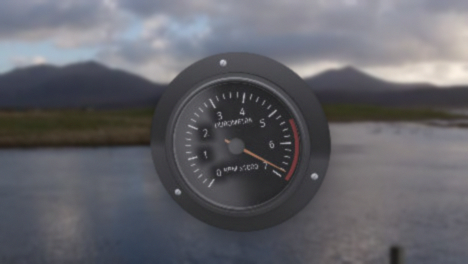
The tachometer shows 6800 rpm
